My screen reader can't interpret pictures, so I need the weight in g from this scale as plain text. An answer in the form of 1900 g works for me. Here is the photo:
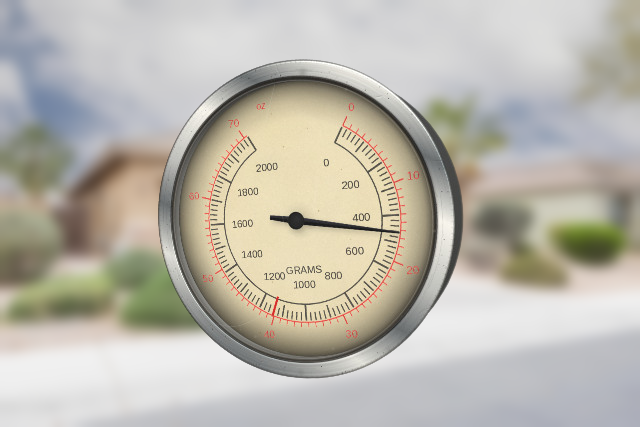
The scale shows 460 g
